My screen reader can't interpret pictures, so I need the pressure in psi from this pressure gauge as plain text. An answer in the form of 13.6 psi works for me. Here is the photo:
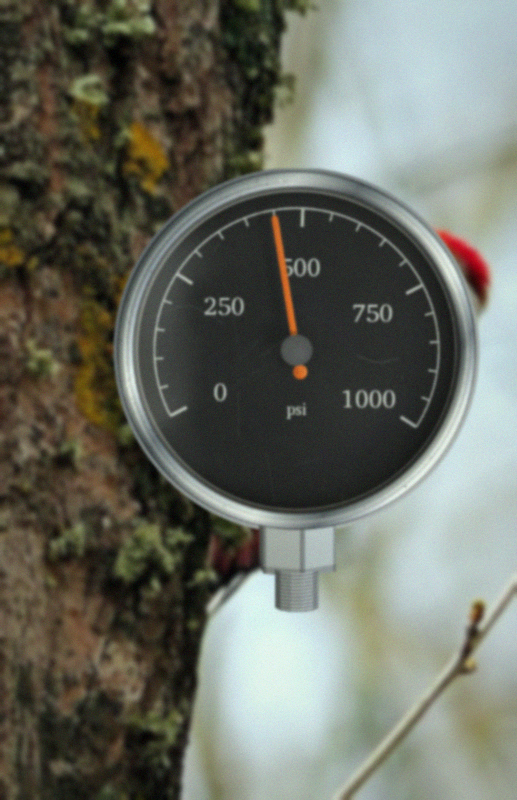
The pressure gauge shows 450 psi
